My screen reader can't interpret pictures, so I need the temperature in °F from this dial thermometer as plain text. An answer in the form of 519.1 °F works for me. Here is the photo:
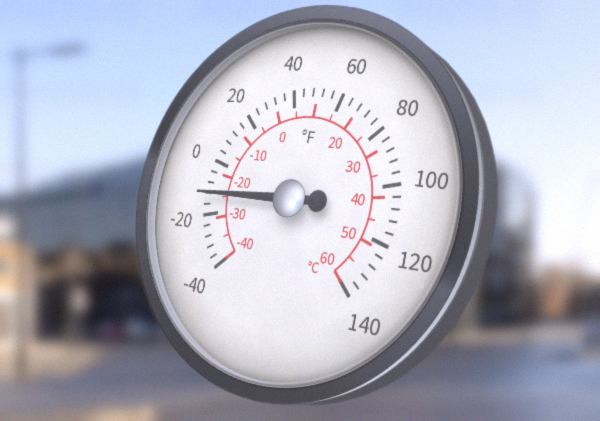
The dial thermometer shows -12 °F
